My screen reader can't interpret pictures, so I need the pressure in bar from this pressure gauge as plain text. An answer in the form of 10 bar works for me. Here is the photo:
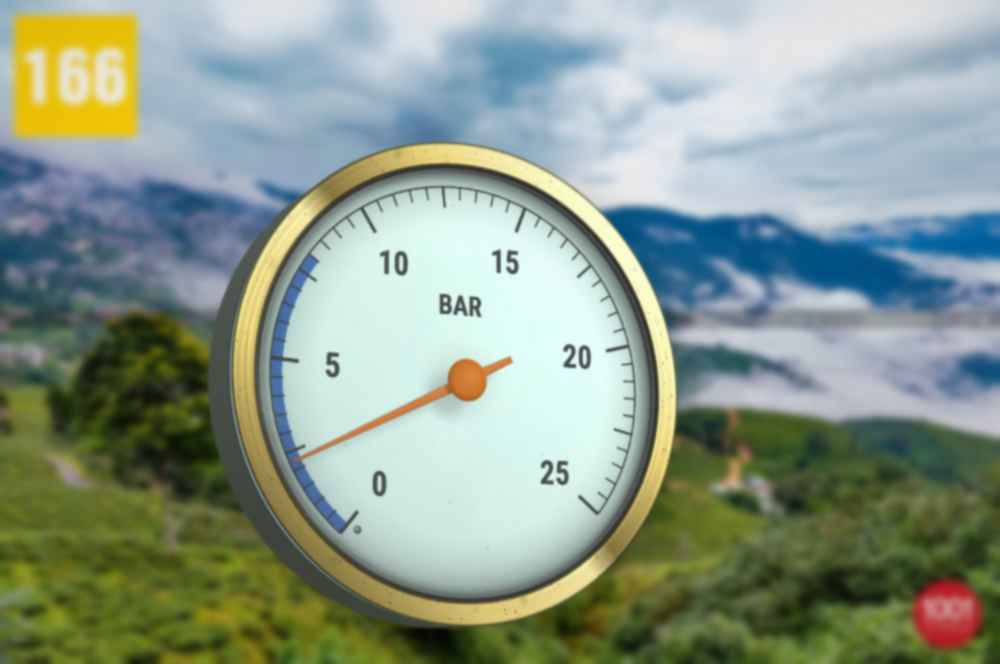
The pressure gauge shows 2.25 bar
